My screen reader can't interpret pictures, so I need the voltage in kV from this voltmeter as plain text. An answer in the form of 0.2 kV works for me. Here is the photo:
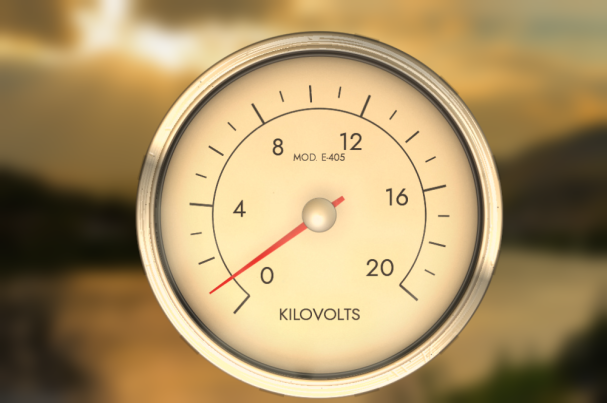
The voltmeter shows 1 kV
